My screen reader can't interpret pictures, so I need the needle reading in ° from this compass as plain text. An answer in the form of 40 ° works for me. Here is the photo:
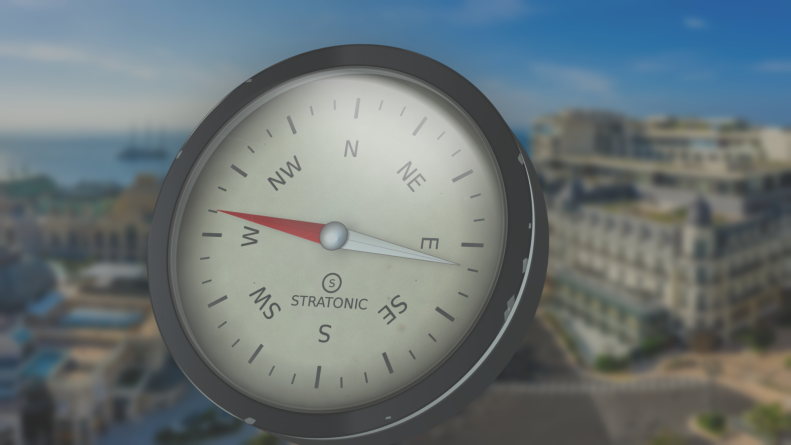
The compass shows 280 °
